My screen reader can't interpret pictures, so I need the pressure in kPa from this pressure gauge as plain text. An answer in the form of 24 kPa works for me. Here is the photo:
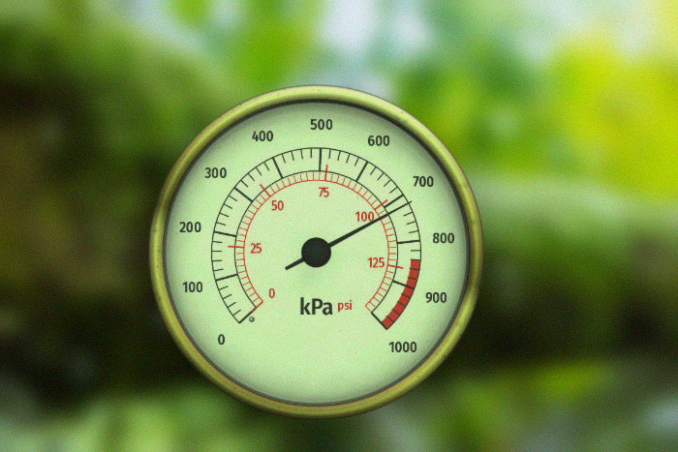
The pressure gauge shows 720 kPa
